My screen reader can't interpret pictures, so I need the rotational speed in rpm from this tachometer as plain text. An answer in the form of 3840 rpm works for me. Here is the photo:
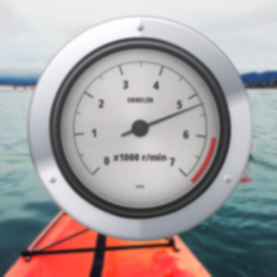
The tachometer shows 5250 rpm
